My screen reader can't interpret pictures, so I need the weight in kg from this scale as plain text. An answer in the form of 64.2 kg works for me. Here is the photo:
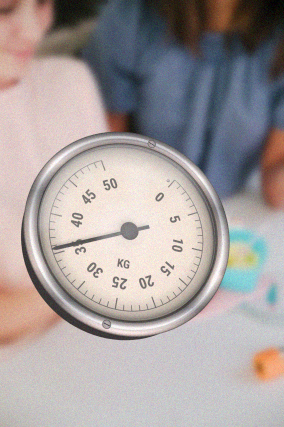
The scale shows 35.5 kg
